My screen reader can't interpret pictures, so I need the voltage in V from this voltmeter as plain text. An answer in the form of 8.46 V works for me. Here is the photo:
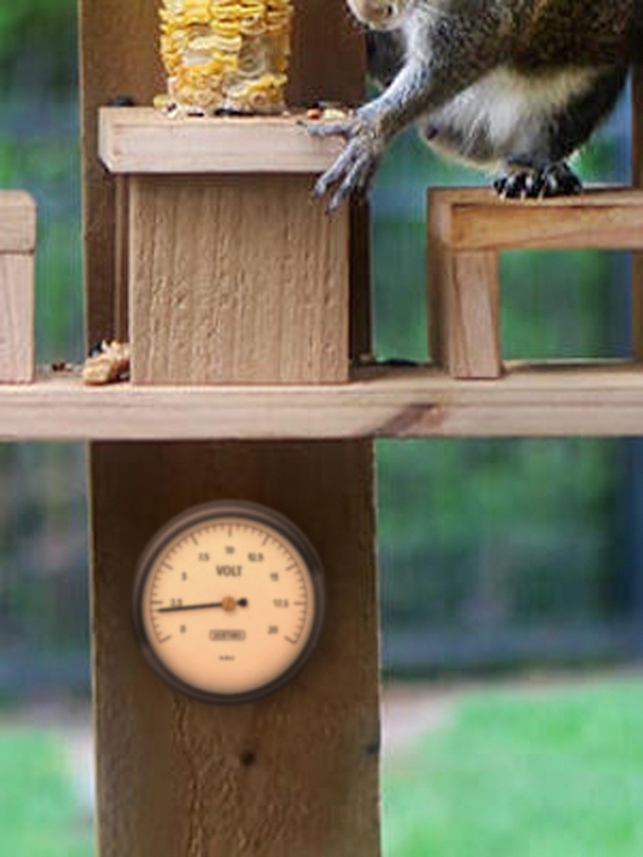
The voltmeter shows 2 V
